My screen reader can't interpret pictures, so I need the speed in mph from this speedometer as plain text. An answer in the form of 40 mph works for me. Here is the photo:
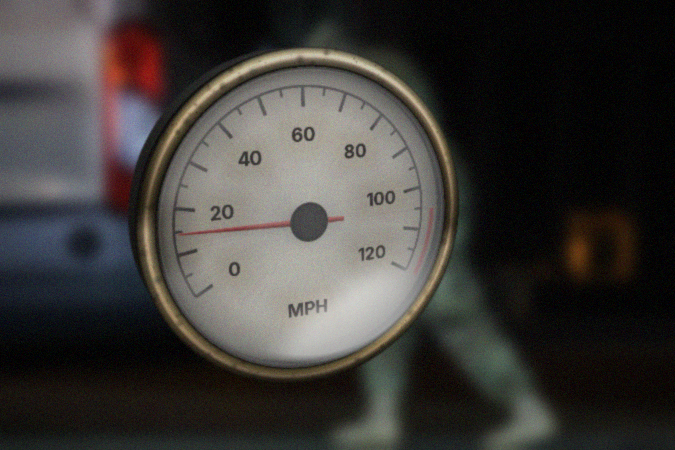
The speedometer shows 15 mph
